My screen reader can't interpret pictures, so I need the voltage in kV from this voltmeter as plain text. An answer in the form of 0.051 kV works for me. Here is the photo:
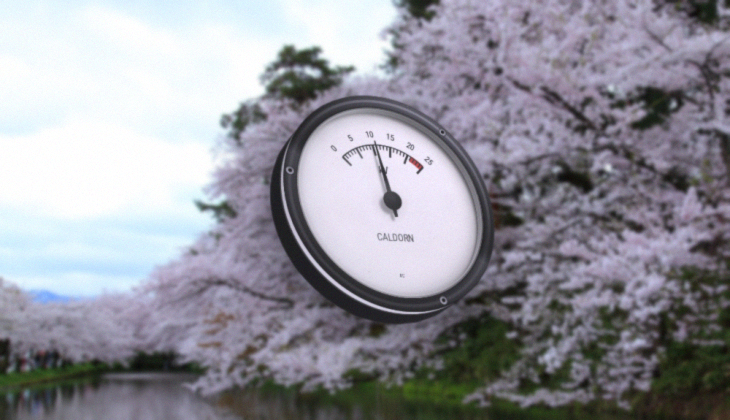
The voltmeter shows 10 kV
